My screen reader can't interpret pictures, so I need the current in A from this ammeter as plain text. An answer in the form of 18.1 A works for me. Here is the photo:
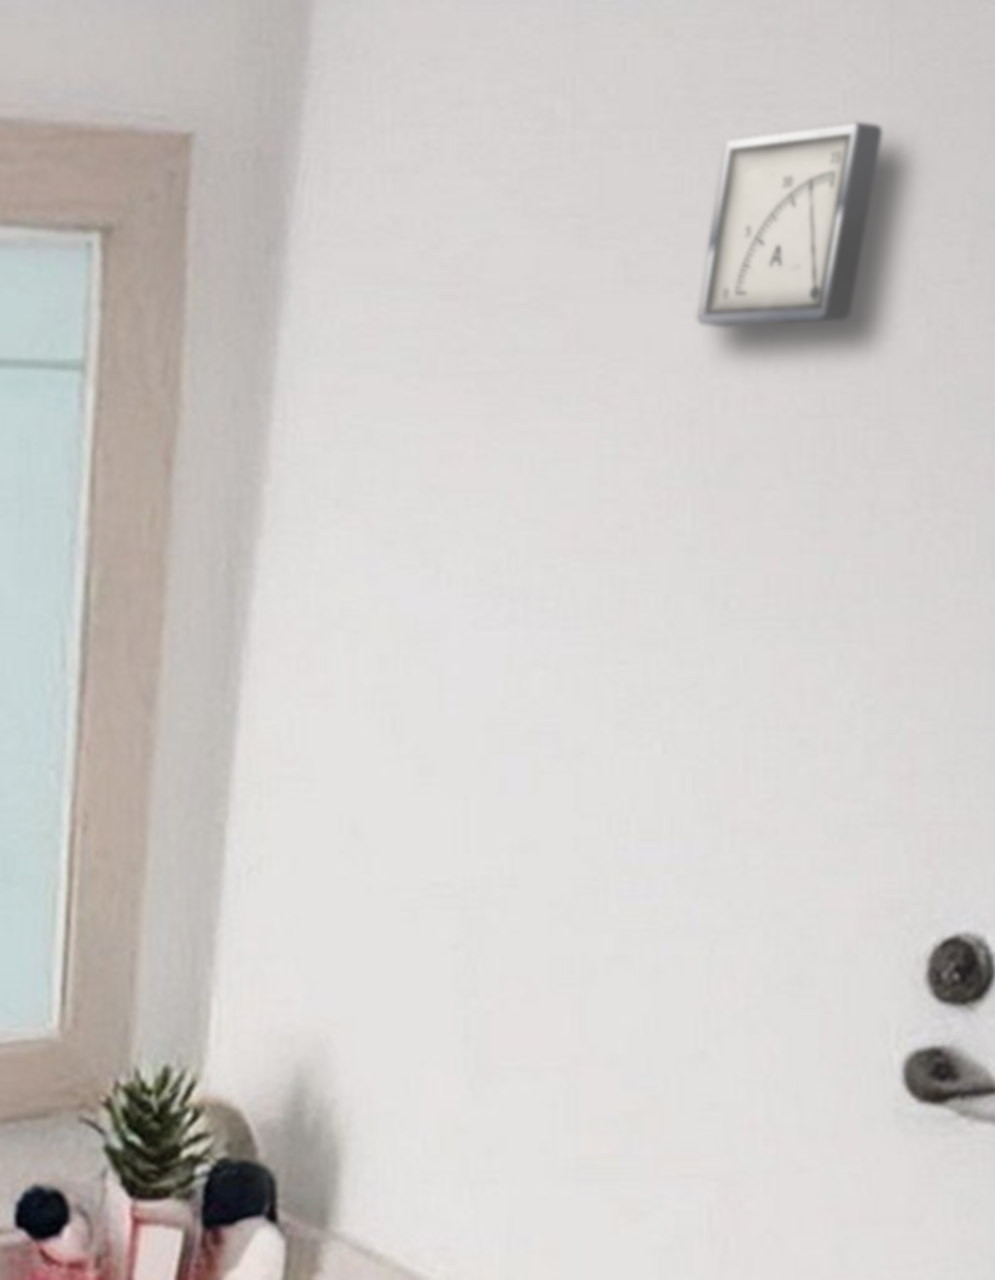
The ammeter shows 12.5 A
